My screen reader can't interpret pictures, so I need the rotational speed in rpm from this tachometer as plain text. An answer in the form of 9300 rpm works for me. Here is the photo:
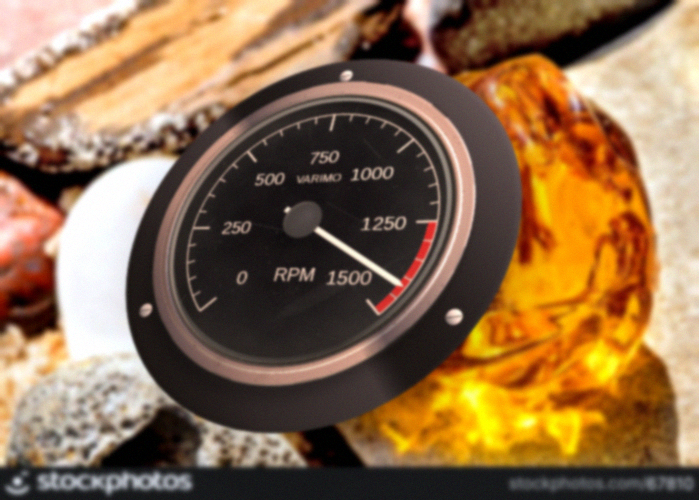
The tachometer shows 1425 rpm
